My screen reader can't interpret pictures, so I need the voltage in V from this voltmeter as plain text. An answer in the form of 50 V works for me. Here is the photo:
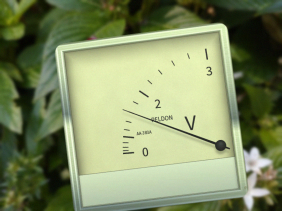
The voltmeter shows 1.6 V
